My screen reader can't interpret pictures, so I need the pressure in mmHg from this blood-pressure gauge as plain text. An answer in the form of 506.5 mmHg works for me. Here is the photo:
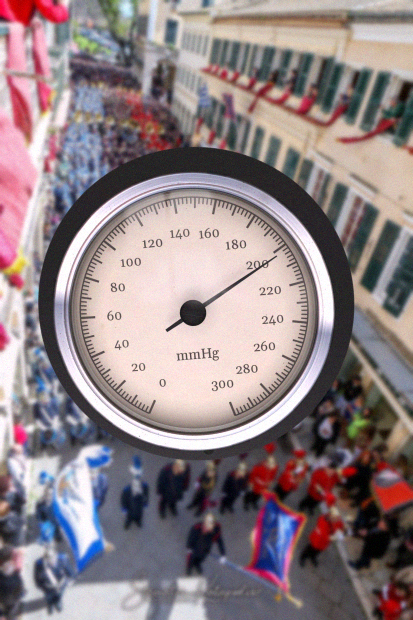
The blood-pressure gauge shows 202 mmHg
